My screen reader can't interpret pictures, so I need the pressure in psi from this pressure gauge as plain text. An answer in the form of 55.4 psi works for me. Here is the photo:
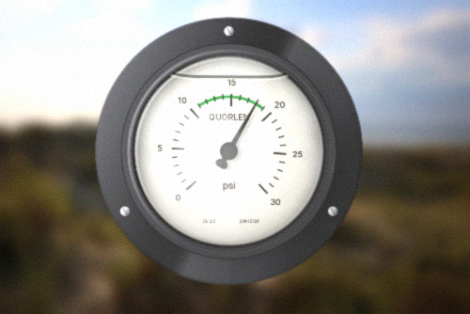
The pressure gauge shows 18 psi
